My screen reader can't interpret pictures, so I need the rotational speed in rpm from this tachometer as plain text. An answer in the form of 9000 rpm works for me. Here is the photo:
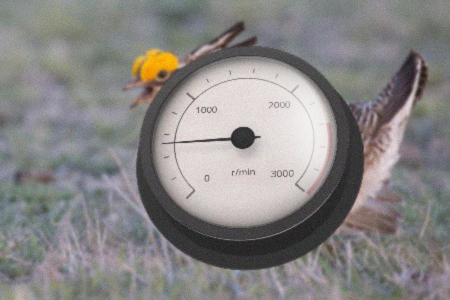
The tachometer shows 500 rpm
